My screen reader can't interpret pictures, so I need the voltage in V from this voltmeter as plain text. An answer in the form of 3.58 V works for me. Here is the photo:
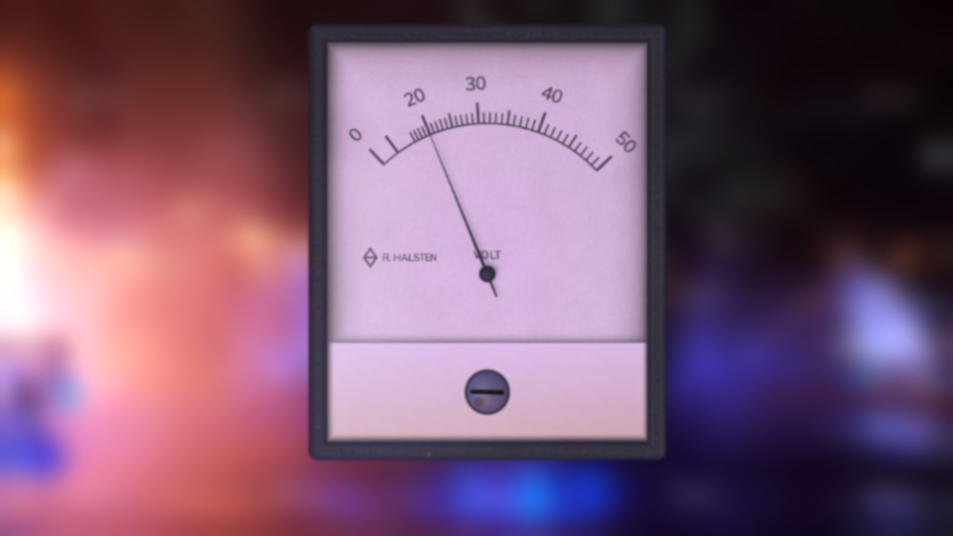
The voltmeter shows 20 V
